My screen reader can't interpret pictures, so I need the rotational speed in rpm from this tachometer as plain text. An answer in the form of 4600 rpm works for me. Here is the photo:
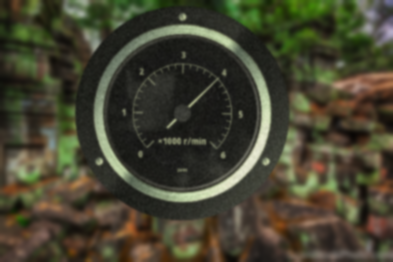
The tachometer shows 4000 rpm
